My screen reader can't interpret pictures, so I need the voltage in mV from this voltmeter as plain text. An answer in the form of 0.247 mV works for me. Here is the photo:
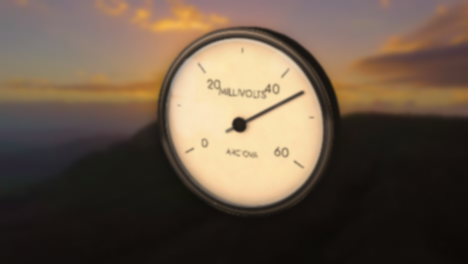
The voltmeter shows 45 mV
